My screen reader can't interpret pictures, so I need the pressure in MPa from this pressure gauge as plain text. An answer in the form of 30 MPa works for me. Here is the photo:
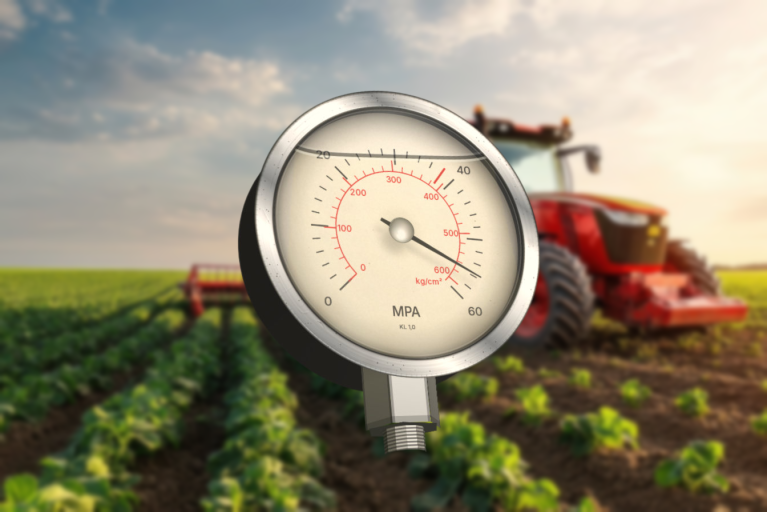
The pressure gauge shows 56 MPa
